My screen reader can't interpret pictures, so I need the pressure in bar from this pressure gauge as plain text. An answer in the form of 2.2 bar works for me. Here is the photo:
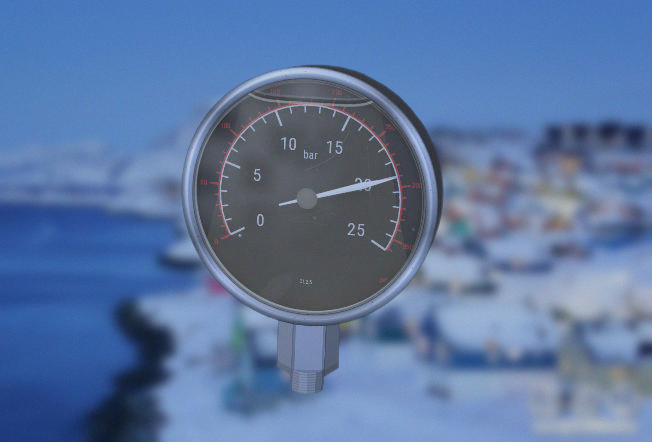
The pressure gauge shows 20 bar
